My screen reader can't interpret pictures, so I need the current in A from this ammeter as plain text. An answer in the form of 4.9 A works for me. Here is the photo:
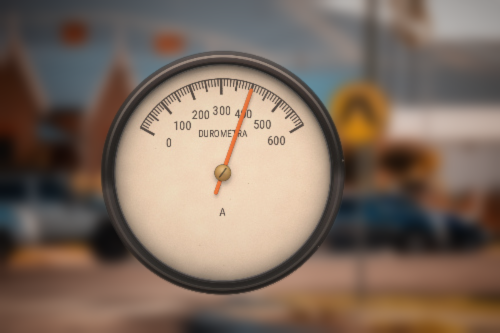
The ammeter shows 400 A
